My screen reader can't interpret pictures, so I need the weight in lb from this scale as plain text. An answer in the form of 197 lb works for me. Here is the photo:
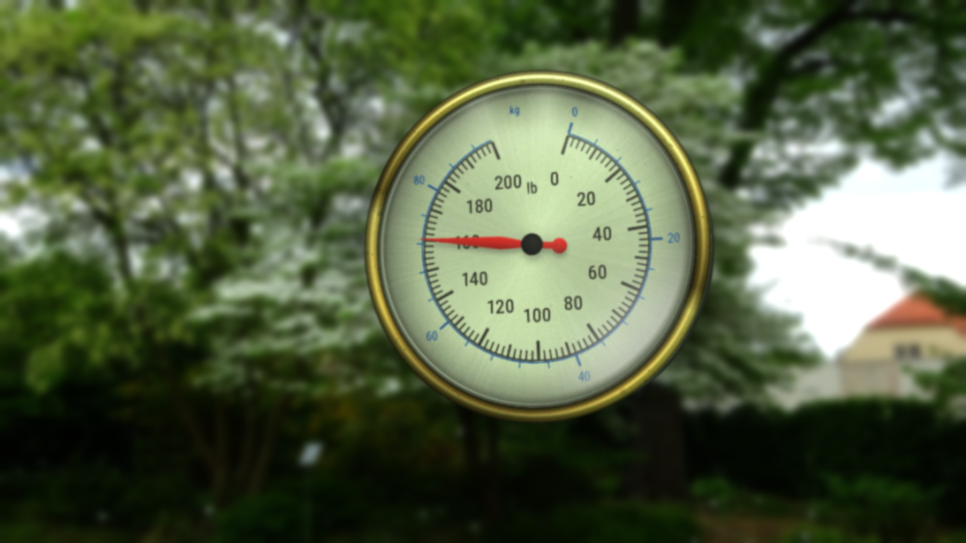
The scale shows 160 lb
